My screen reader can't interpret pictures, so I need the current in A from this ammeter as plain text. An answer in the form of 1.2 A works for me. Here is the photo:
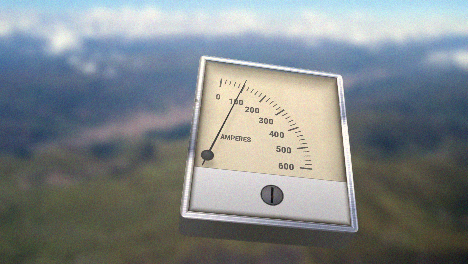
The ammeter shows 100 A
